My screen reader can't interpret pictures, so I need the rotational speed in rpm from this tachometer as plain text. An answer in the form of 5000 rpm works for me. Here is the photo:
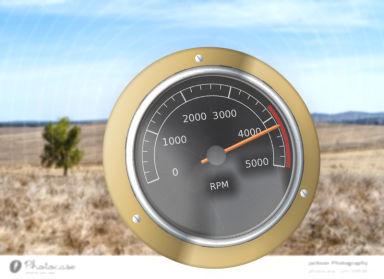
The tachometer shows 4200 rpm
